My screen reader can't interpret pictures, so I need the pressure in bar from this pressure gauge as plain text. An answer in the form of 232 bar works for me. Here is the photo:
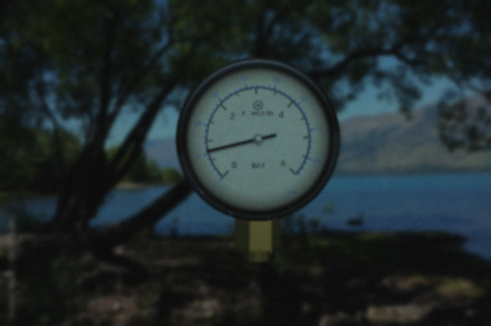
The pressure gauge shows 0.75 bar
